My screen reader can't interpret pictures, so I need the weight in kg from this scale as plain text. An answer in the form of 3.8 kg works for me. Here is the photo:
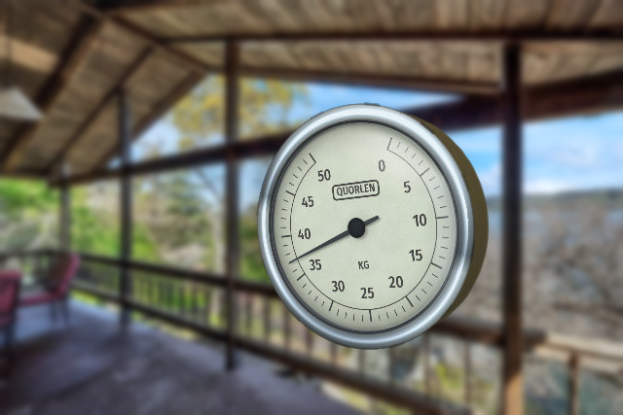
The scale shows 37 kg
